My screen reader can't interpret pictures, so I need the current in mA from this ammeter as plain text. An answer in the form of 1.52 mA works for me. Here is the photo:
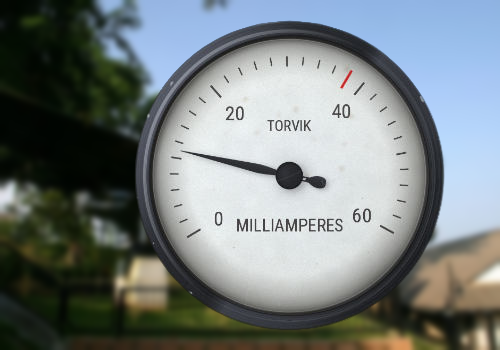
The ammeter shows 11 mA
